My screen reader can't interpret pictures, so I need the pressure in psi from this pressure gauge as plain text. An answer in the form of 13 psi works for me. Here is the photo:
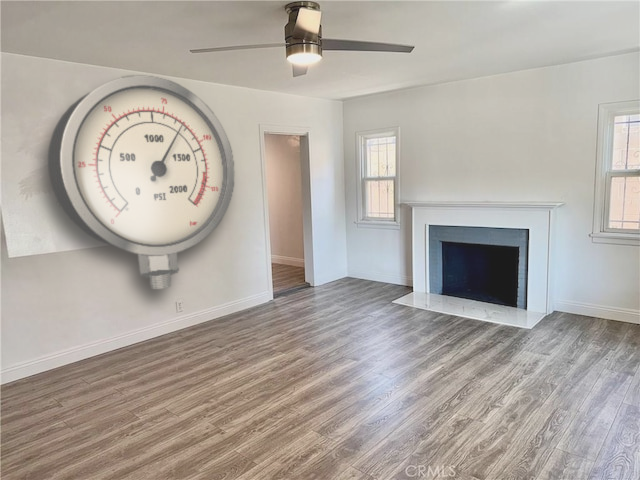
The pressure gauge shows 1250 psi
